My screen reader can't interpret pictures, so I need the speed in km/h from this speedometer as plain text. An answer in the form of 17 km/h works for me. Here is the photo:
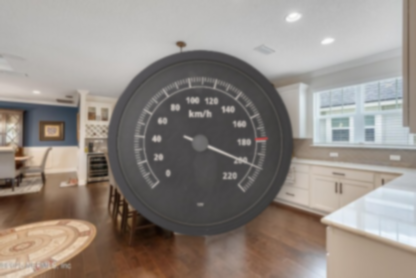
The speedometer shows 200 km/h
